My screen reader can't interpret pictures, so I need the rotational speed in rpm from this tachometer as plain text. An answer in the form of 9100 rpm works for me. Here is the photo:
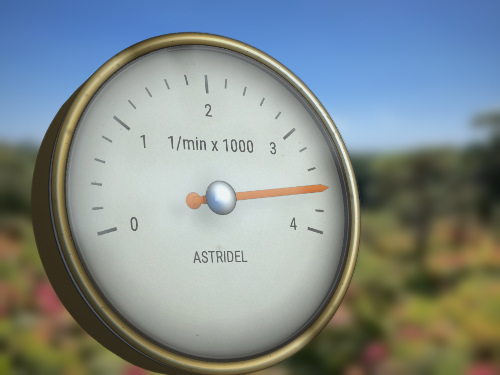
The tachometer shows 3600 rpm
